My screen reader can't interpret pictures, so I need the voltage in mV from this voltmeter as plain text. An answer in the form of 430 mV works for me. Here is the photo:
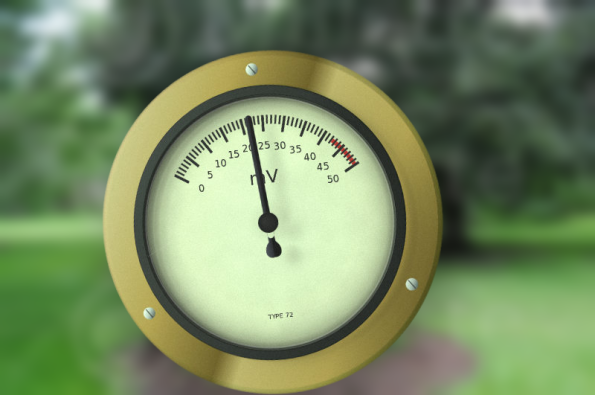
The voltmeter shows 22 mV
